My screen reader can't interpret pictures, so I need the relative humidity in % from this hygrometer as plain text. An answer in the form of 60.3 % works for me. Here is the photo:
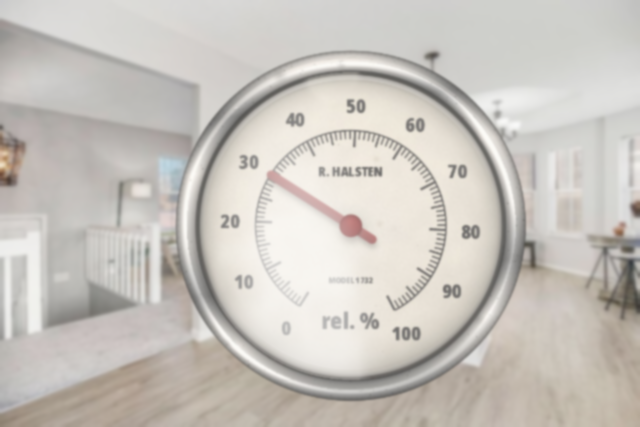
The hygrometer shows 30 %
